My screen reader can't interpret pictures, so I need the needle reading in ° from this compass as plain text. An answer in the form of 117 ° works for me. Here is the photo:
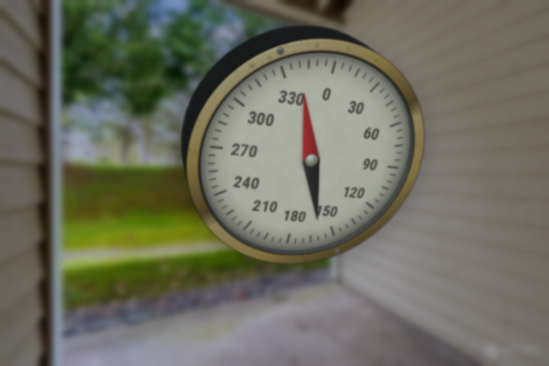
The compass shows 340 °
